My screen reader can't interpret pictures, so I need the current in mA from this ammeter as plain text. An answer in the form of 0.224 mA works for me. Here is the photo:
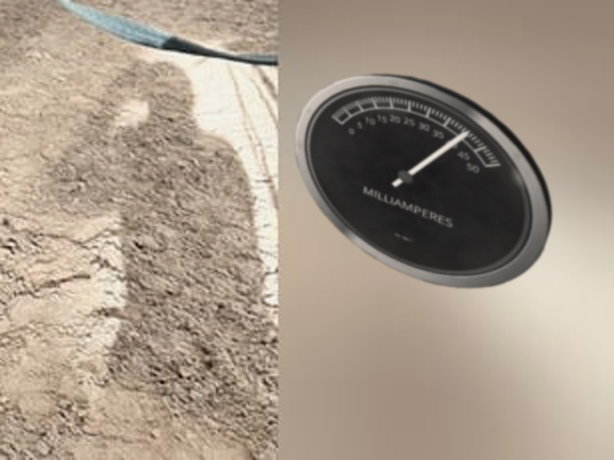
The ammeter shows 40 mA
